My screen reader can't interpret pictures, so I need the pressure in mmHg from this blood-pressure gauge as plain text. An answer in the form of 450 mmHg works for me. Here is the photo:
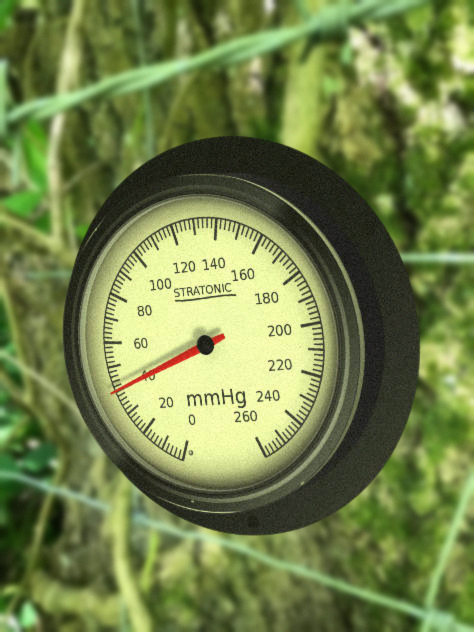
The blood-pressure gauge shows 40 mmHg
